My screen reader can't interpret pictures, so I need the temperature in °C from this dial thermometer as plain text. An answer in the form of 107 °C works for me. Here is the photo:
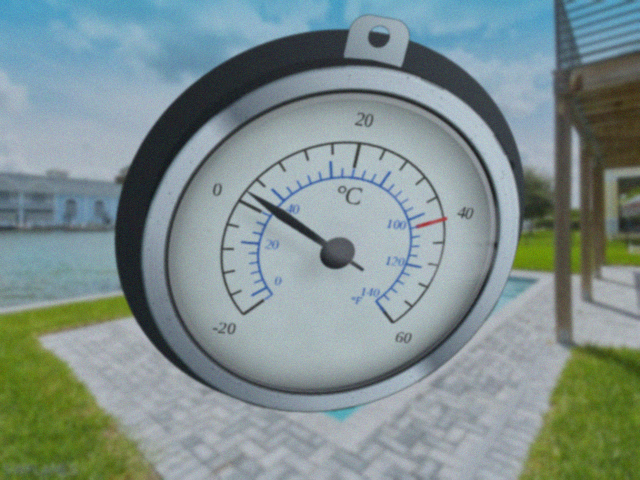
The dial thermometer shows 2 °C
